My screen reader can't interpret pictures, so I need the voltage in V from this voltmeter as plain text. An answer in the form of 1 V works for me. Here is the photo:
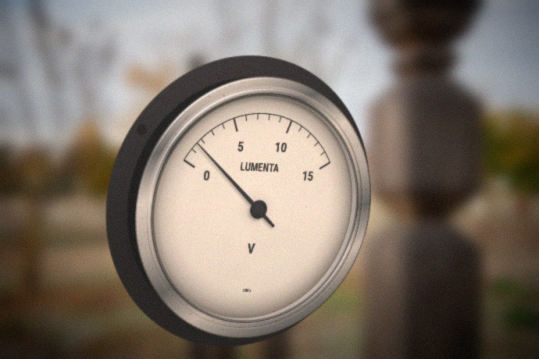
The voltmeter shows 1.5 V
